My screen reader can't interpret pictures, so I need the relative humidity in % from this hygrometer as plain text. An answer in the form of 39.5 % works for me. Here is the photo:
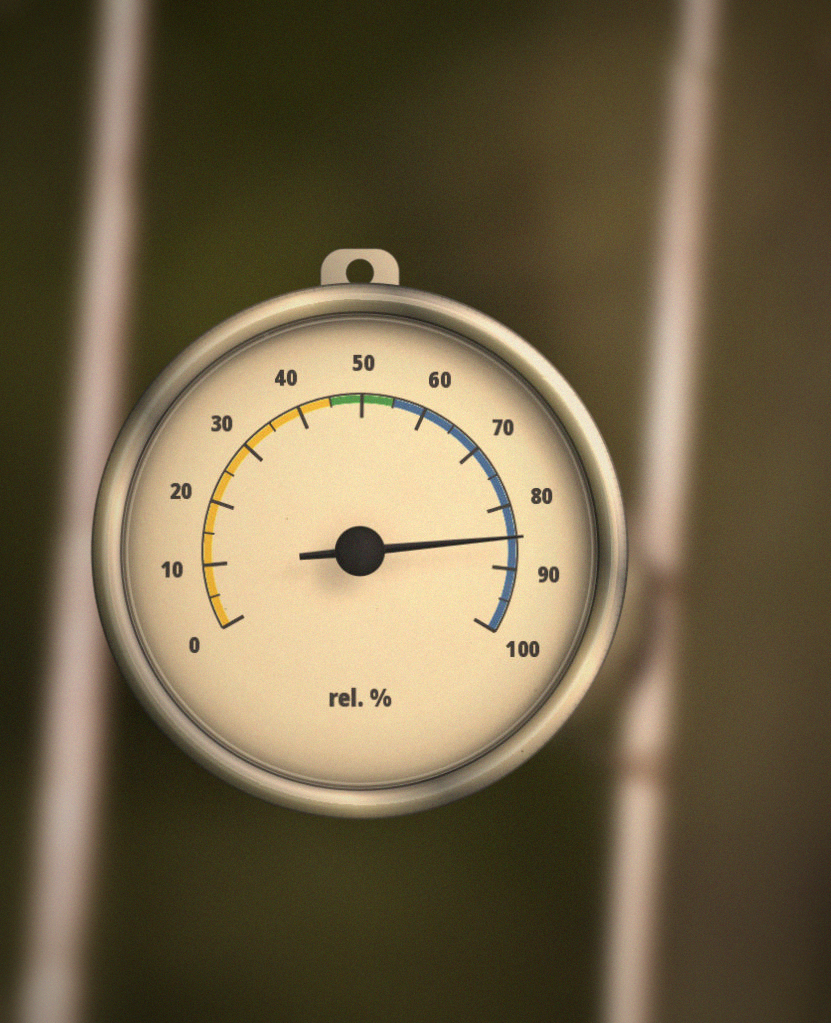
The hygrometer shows 85 %
